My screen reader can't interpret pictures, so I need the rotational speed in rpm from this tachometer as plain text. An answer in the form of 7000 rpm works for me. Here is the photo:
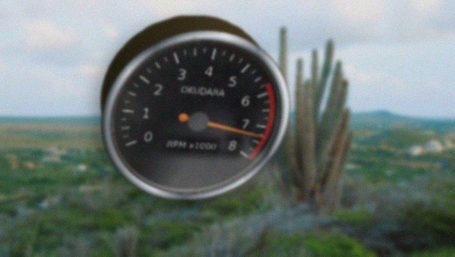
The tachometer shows 7250 rpm
